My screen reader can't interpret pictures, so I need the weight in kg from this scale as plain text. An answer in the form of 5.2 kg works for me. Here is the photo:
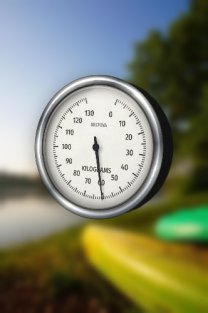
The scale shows 60 kg
